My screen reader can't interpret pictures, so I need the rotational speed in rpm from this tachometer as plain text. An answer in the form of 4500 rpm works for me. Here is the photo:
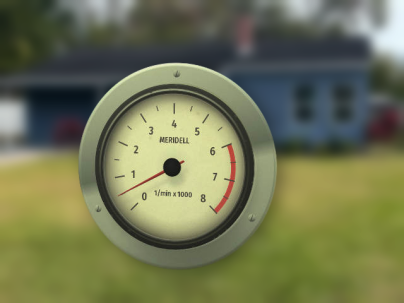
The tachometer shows 500 rpm
